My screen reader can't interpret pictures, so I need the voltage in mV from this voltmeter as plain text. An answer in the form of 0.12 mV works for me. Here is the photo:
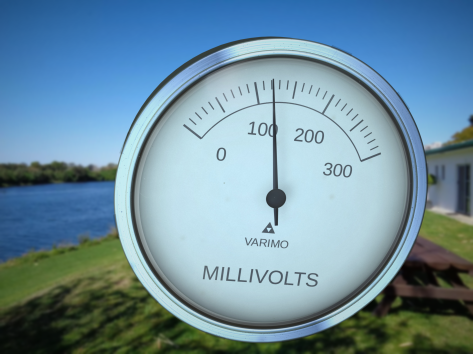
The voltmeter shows 120 mV
